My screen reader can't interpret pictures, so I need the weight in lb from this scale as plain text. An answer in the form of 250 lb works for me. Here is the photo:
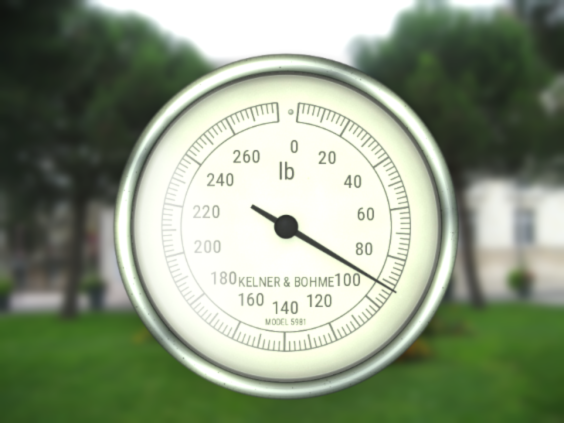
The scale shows 92 lb
